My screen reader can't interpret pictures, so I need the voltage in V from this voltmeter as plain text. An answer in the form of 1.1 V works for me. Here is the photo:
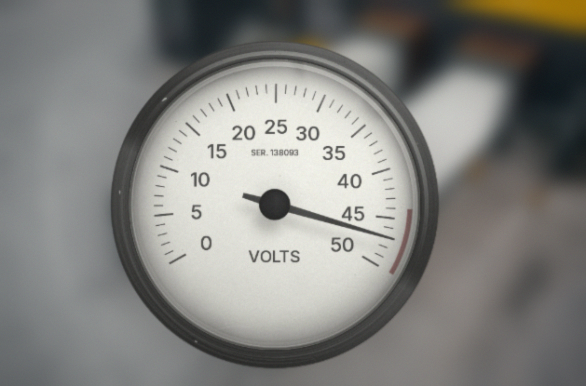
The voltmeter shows 47 V
